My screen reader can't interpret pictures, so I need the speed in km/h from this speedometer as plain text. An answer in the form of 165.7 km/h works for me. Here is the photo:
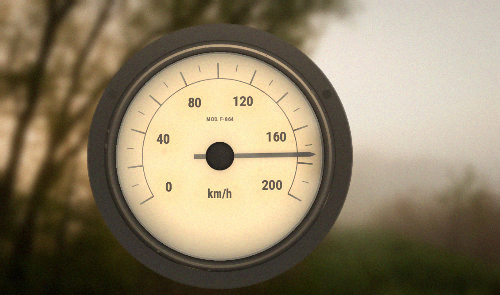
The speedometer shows 175 km/h
